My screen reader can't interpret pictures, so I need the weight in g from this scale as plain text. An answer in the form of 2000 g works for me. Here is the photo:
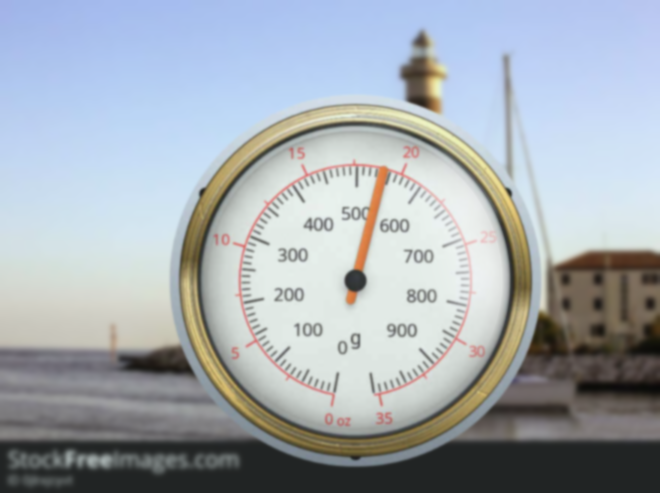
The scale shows 540 g
